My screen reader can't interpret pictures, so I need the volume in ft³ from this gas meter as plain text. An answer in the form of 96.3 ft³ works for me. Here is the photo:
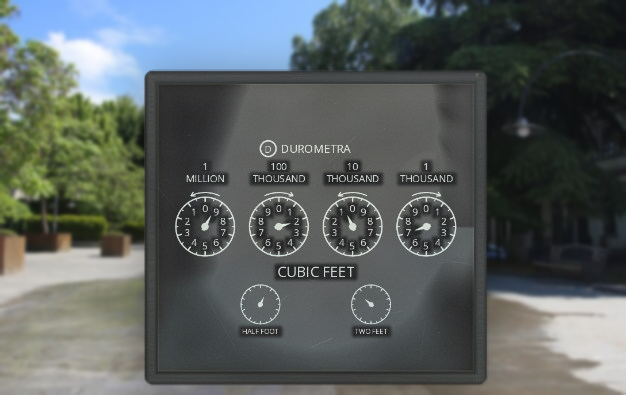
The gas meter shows 920700 ft³
